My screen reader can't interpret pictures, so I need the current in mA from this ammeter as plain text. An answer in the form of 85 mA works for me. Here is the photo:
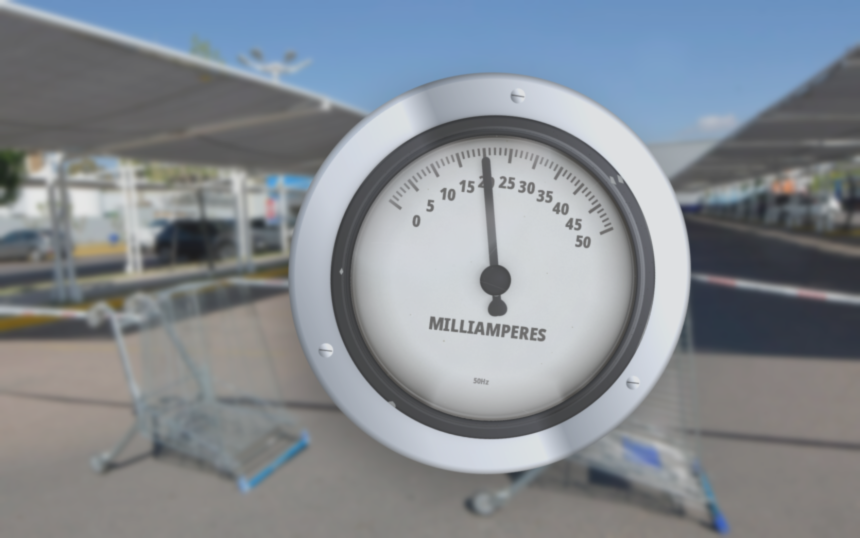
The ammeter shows 20 mA
